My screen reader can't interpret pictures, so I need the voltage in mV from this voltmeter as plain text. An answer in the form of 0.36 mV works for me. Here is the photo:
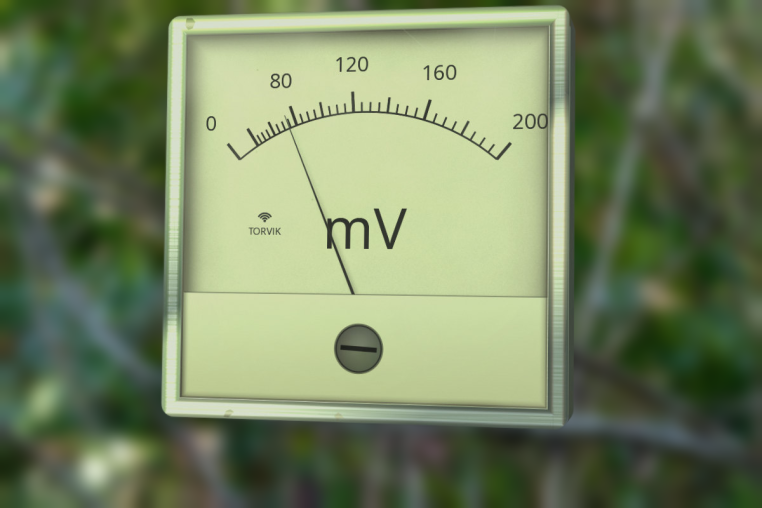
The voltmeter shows 75 mV
